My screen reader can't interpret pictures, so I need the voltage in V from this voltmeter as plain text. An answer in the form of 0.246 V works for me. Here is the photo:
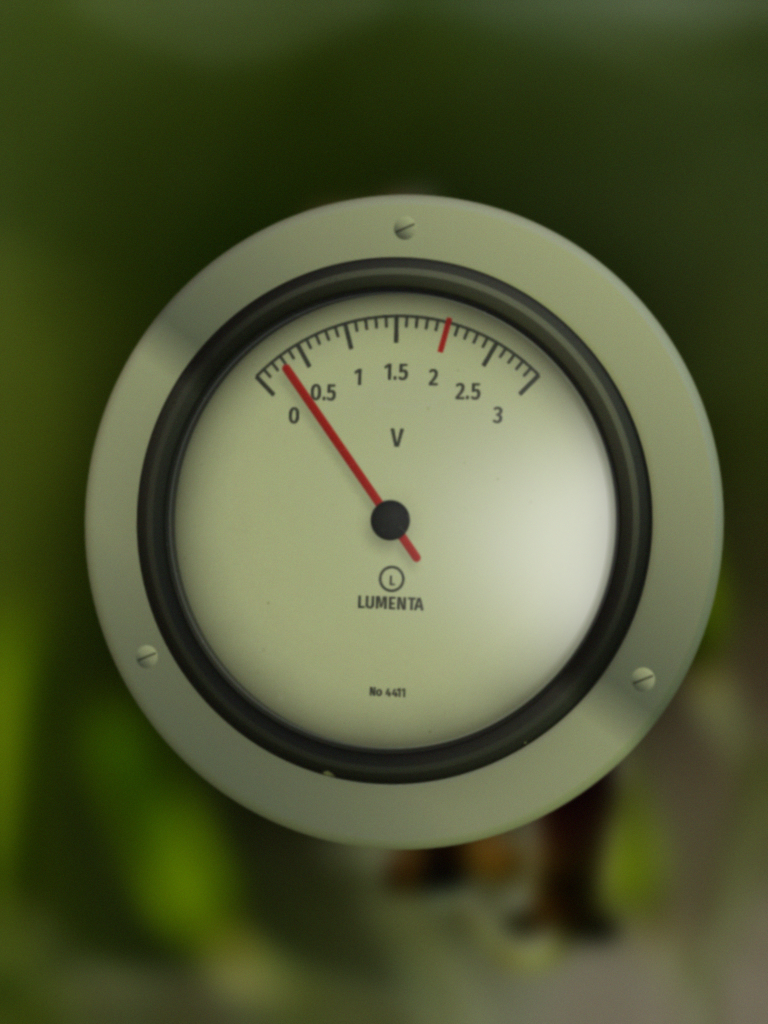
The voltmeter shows 0.3 V
